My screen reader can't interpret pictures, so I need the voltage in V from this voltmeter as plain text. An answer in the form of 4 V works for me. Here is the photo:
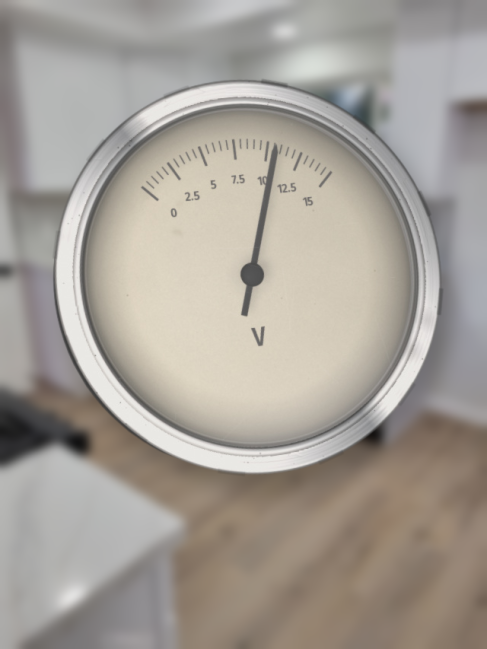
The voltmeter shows 10.5 V
